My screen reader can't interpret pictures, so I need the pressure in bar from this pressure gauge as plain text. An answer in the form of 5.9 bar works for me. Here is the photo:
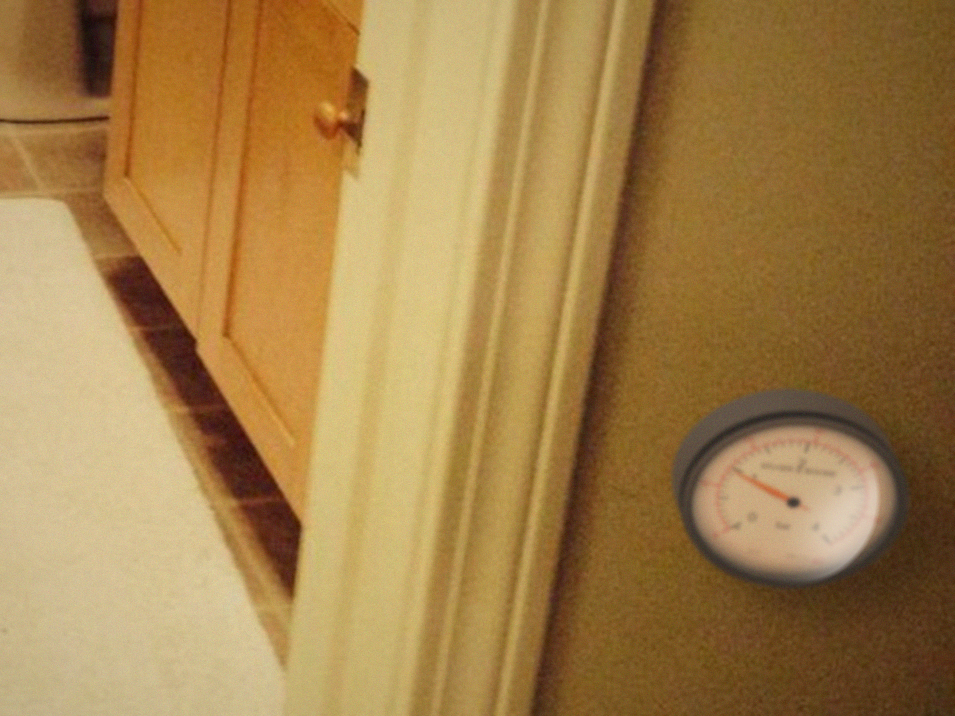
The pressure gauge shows 1 bar
